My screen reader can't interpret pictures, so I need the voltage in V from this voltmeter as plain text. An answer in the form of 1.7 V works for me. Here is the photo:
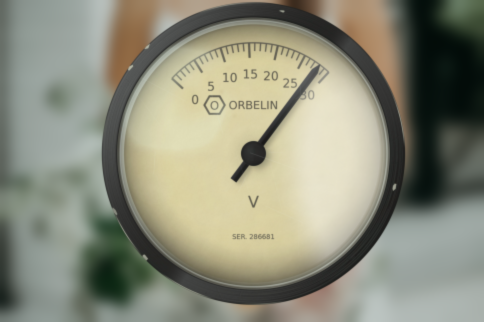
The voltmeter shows 28 V
